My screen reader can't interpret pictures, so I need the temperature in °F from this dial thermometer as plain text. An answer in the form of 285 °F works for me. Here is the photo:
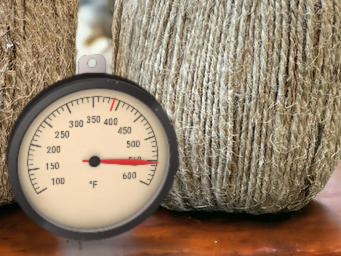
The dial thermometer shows 550 °F
